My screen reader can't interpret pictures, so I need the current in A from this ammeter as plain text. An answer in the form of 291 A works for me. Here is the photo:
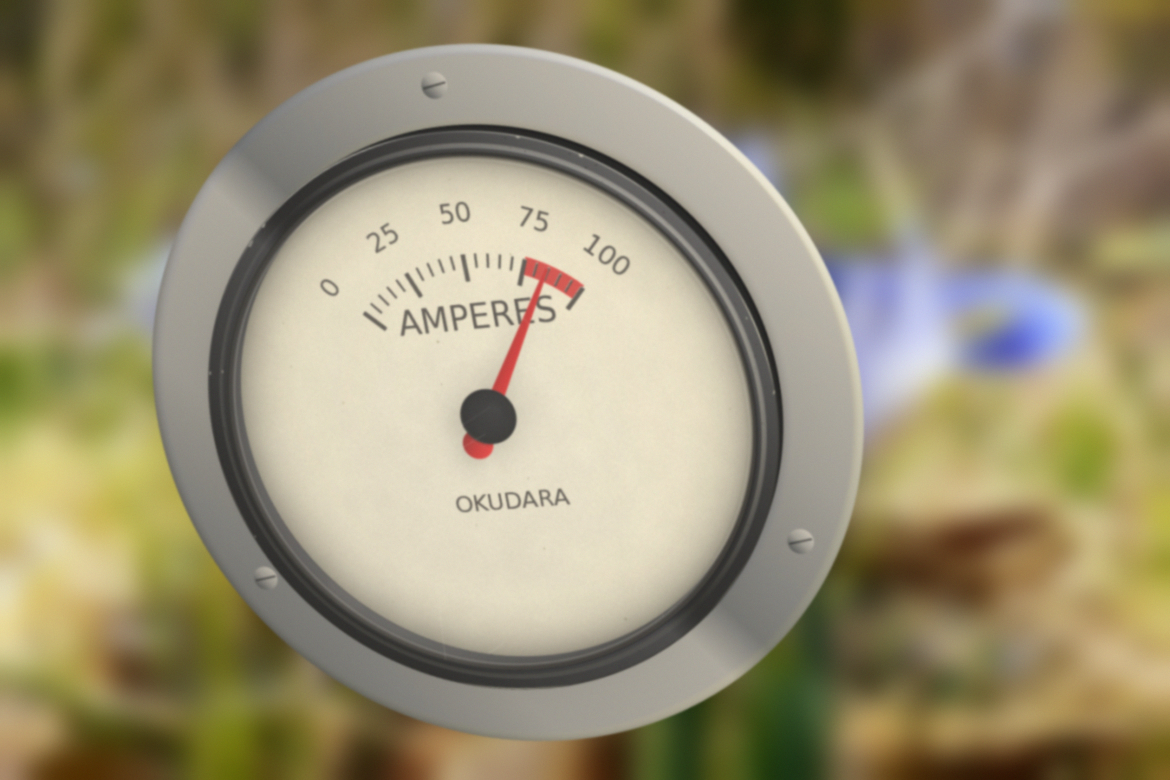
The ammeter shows 85 A
